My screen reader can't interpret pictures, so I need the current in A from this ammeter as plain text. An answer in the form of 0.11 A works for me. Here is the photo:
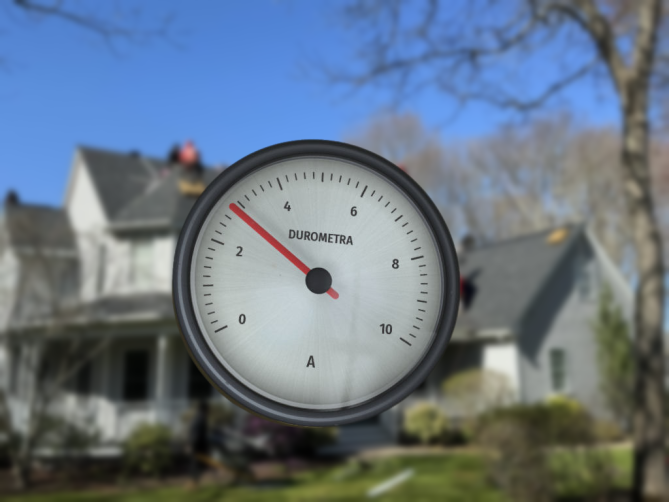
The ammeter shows 2.8 A
